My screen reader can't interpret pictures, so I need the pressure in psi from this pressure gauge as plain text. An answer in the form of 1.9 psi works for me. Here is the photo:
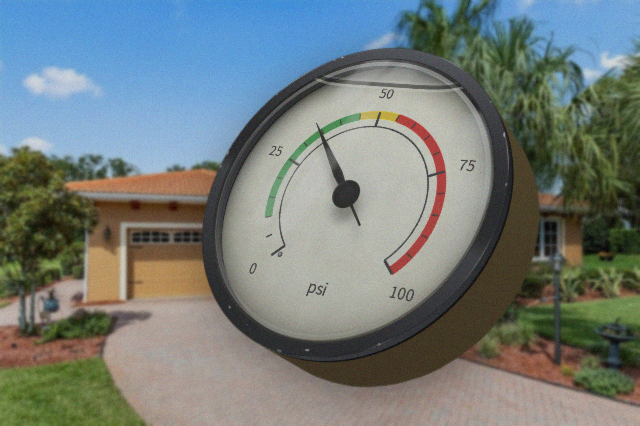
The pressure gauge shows 35 psi
